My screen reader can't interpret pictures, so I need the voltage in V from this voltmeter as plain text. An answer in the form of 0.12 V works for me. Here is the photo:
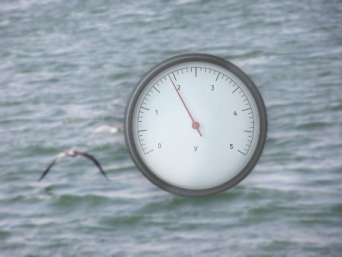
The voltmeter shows 1.9 V
